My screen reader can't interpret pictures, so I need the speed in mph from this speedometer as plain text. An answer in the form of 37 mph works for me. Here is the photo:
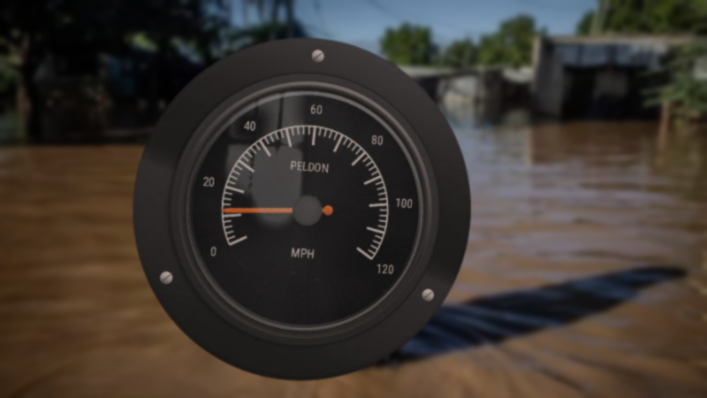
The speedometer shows 12 mph
